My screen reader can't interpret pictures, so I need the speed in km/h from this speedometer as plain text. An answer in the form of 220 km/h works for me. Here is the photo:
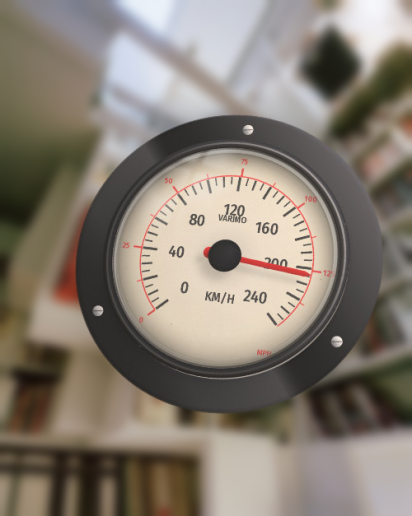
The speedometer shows 205 km/h
